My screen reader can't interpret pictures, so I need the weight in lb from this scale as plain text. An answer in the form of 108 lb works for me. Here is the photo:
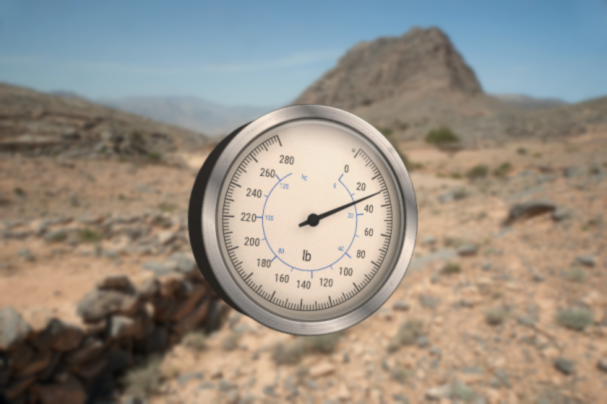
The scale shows 30 lb
